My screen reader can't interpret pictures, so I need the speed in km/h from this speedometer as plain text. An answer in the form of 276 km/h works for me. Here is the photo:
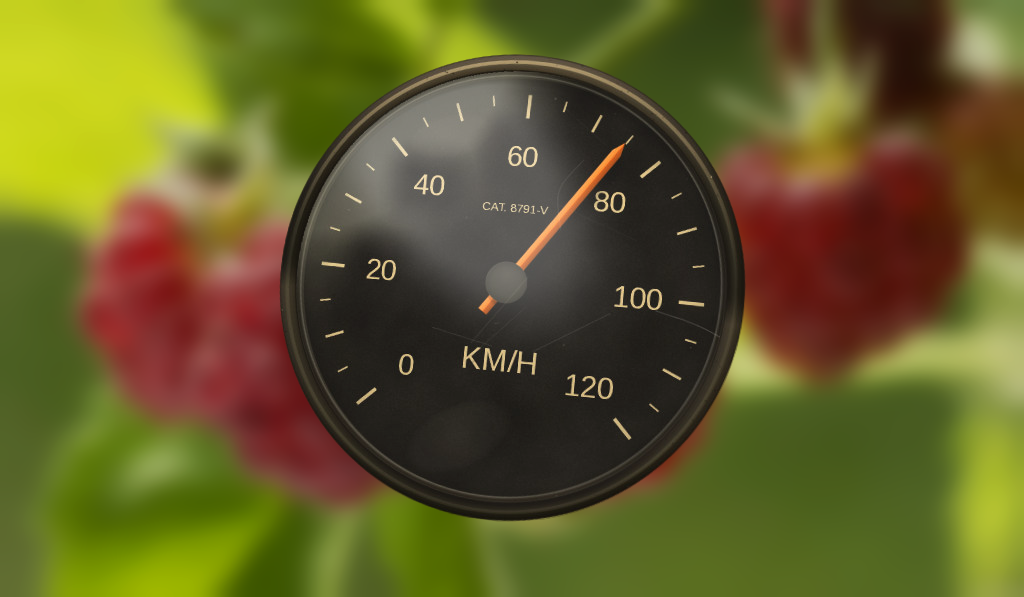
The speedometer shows 75 km/h
